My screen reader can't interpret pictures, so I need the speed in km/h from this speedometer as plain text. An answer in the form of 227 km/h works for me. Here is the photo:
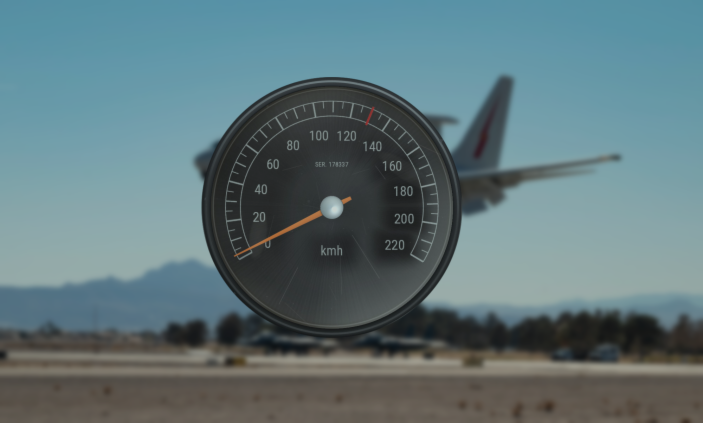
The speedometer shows 2.5 km/h
